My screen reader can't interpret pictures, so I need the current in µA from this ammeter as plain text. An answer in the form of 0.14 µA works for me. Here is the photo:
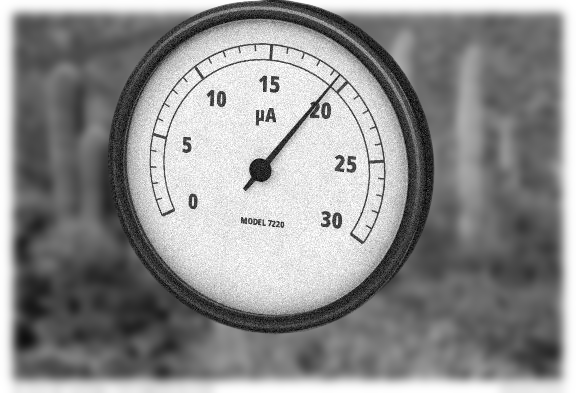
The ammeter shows 19.5 µA
